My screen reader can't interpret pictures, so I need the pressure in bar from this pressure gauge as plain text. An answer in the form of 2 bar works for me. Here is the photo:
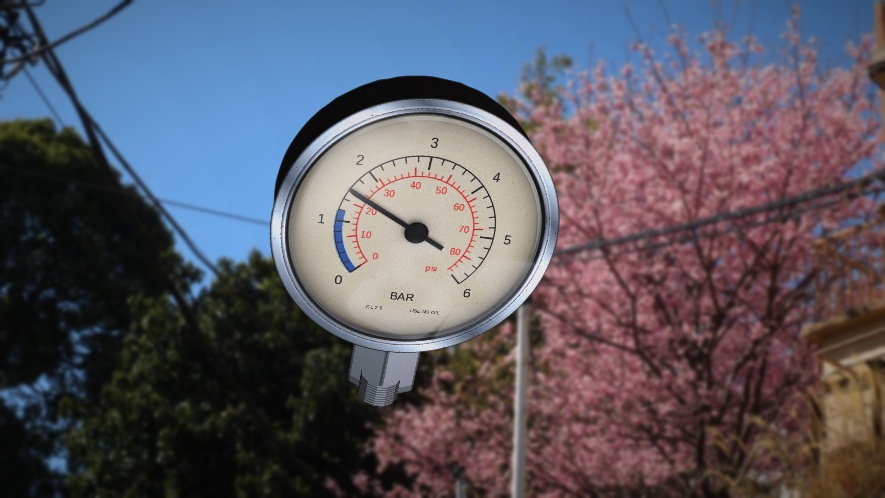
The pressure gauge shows 1.6 bar
